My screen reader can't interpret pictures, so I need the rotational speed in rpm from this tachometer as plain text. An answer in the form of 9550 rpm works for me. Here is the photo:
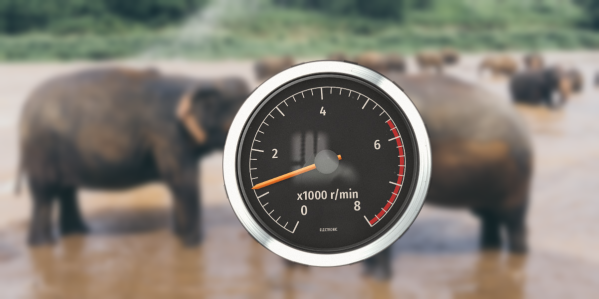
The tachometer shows 1200 rpm
